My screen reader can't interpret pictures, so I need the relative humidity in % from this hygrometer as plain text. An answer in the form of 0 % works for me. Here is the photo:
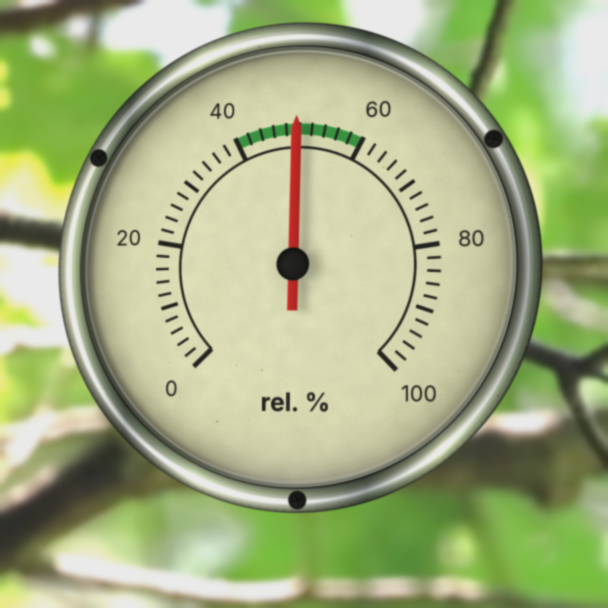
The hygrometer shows 50 %
